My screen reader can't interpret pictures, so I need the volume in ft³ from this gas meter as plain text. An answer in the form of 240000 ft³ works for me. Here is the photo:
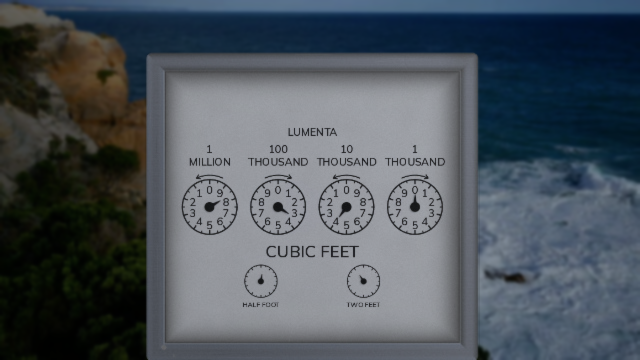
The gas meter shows 834000 ft³
